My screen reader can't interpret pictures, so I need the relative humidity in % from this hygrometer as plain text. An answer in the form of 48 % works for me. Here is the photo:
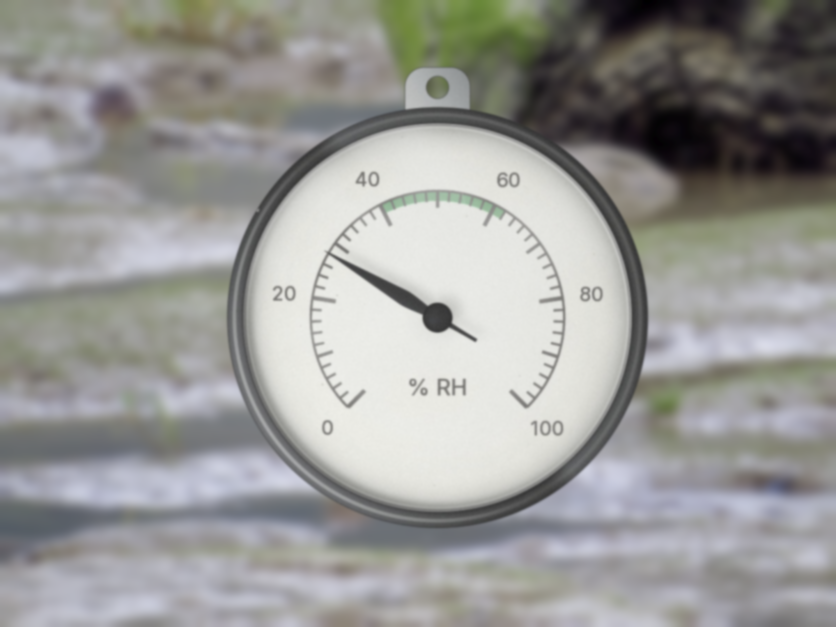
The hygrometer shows 28 %
